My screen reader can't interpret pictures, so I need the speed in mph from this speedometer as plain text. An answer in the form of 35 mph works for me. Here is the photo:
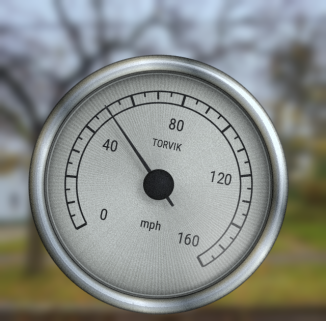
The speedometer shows 50 mph
